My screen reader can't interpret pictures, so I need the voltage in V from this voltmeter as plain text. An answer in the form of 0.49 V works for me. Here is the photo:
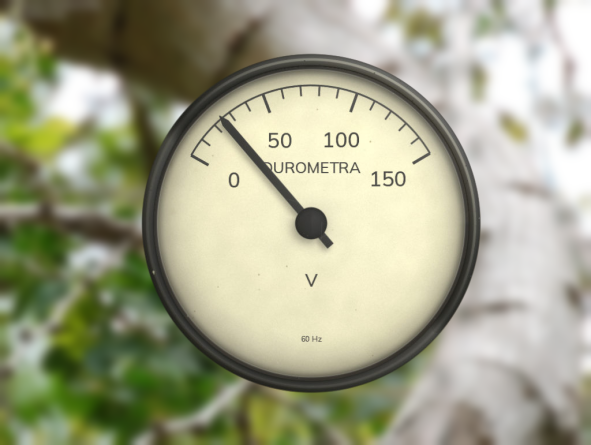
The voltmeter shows 25 V
